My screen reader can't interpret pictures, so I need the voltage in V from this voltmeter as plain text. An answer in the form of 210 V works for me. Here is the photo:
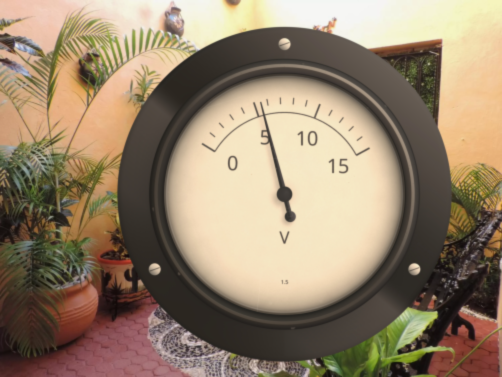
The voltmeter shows 5.5 V
